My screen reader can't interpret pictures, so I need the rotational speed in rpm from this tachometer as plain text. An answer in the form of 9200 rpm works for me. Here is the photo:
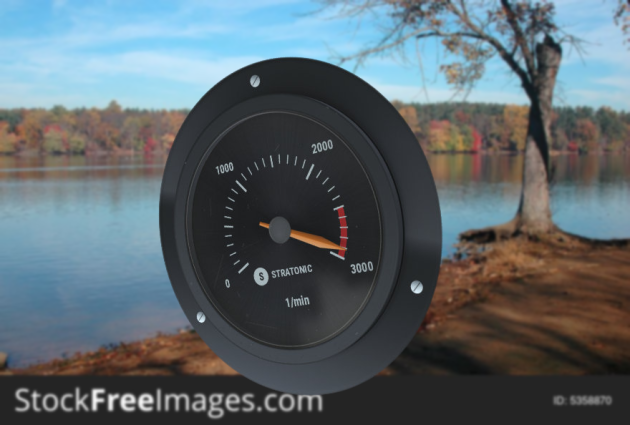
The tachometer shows 2900 rpm
